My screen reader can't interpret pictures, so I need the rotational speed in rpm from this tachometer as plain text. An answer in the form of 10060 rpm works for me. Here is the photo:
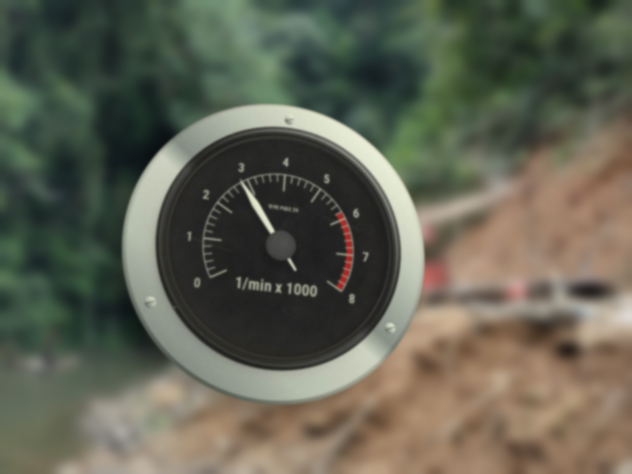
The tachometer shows 2800 rpm
